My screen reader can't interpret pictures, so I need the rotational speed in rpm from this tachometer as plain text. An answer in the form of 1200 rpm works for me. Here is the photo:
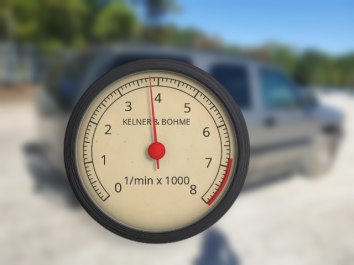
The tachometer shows 3800 rpm
